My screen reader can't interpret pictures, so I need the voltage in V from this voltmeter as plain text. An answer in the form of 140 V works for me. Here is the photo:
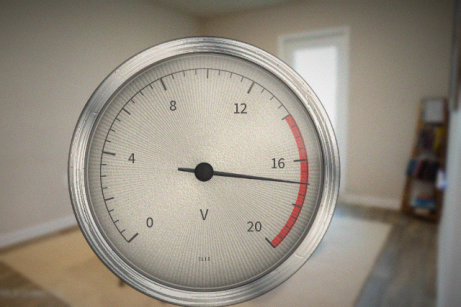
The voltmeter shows 17 V
